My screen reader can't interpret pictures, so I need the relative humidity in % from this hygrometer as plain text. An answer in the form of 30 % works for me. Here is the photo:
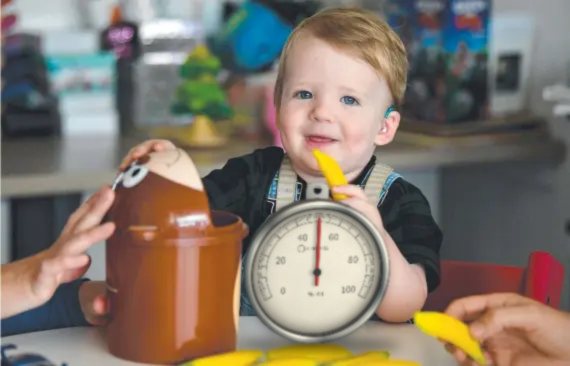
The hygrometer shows 50 %
